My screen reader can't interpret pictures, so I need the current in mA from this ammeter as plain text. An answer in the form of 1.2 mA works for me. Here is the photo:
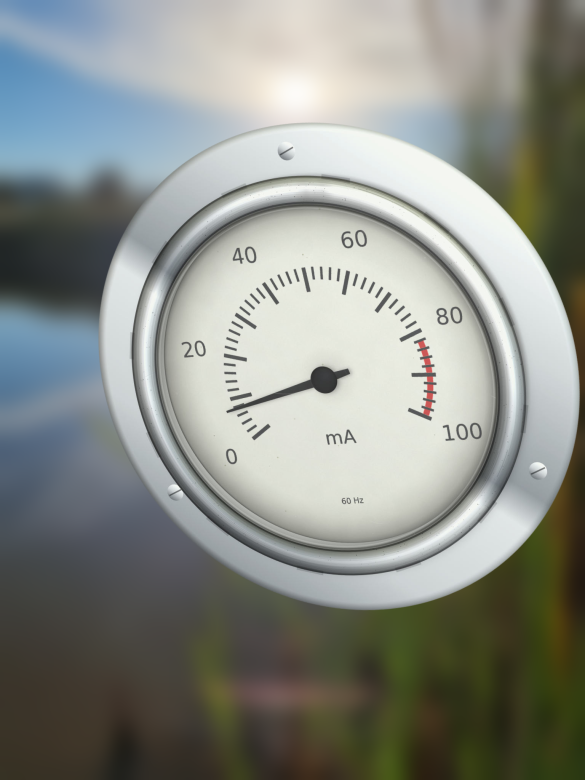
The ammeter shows 8 mA
